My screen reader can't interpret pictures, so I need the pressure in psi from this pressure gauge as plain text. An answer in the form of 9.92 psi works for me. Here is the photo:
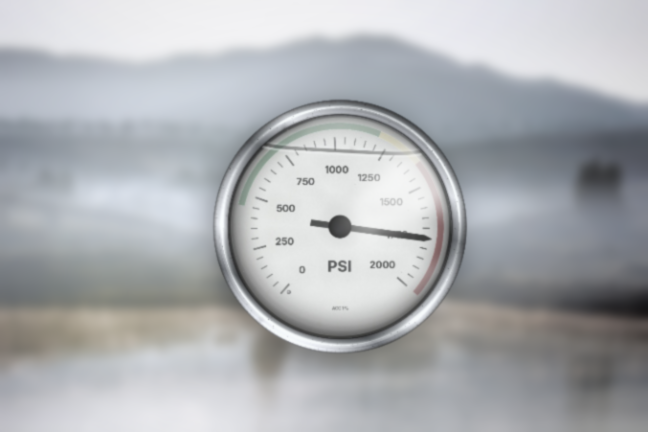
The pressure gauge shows 1750 psi
